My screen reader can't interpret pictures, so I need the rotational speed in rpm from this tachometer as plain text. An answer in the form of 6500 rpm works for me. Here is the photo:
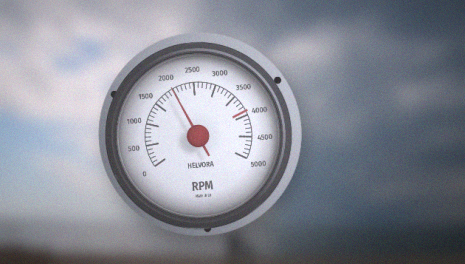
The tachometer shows 2000 rpm
